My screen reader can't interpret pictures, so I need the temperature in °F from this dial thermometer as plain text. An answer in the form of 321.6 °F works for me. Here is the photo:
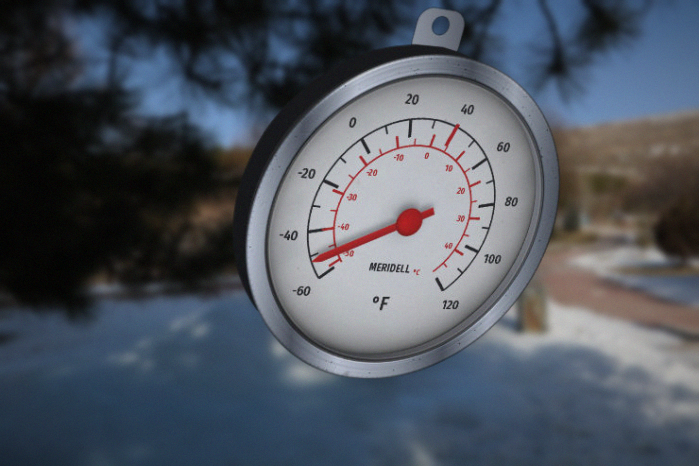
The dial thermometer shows -50 °F
